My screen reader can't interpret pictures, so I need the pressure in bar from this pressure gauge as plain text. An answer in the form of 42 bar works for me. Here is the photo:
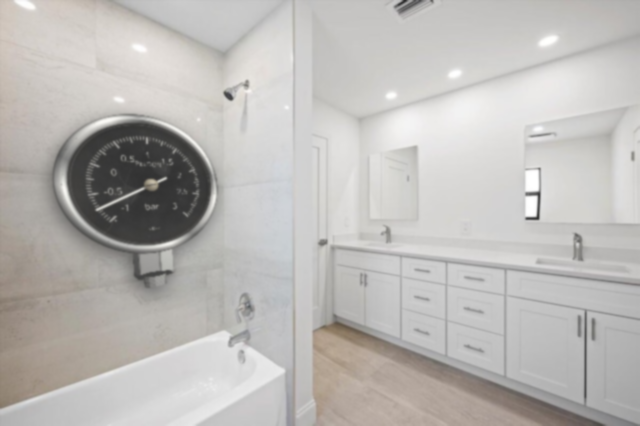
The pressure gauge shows -0.75 bar
